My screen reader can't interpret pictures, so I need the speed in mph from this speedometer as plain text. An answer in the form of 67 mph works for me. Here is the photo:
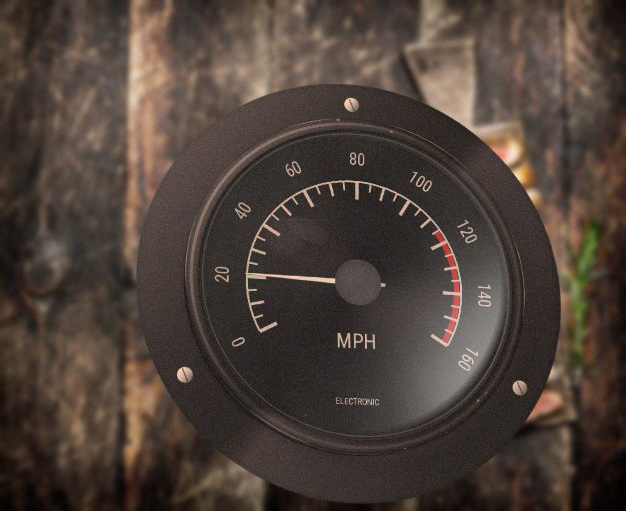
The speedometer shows 20 mph
